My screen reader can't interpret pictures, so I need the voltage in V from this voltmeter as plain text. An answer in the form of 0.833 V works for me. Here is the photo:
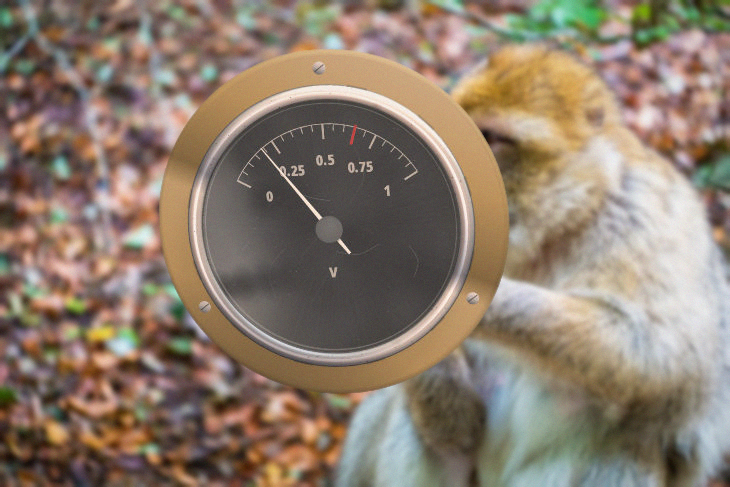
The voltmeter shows 0.2 V
